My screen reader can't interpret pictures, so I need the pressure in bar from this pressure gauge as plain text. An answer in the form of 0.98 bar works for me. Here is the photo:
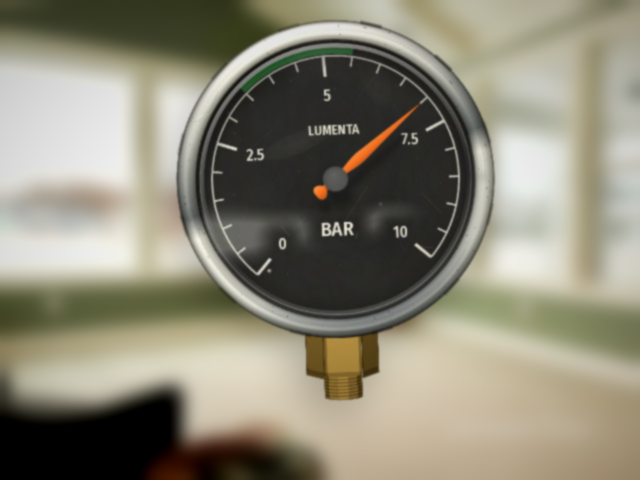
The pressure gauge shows 7 bar
